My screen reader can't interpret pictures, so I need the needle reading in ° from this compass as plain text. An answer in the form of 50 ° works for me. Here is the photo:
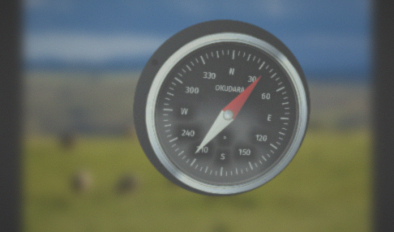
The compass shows 35 °
